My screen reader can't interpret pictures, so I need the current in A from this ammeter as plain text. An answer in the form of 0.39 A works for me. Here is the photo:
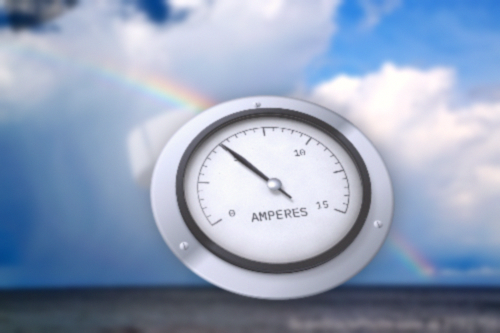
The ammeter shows 5 A
